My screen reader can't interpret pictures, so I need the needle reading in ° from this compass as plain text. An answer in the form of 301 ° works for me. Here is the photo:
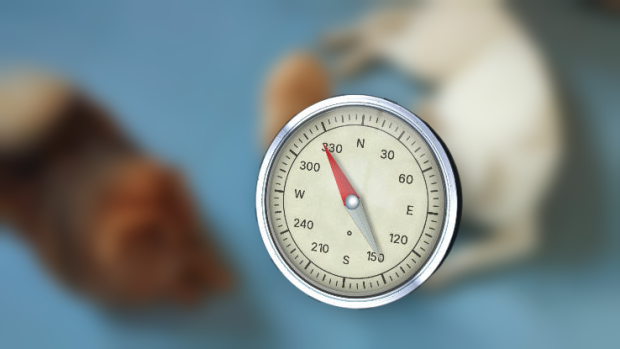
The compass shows 325 °
